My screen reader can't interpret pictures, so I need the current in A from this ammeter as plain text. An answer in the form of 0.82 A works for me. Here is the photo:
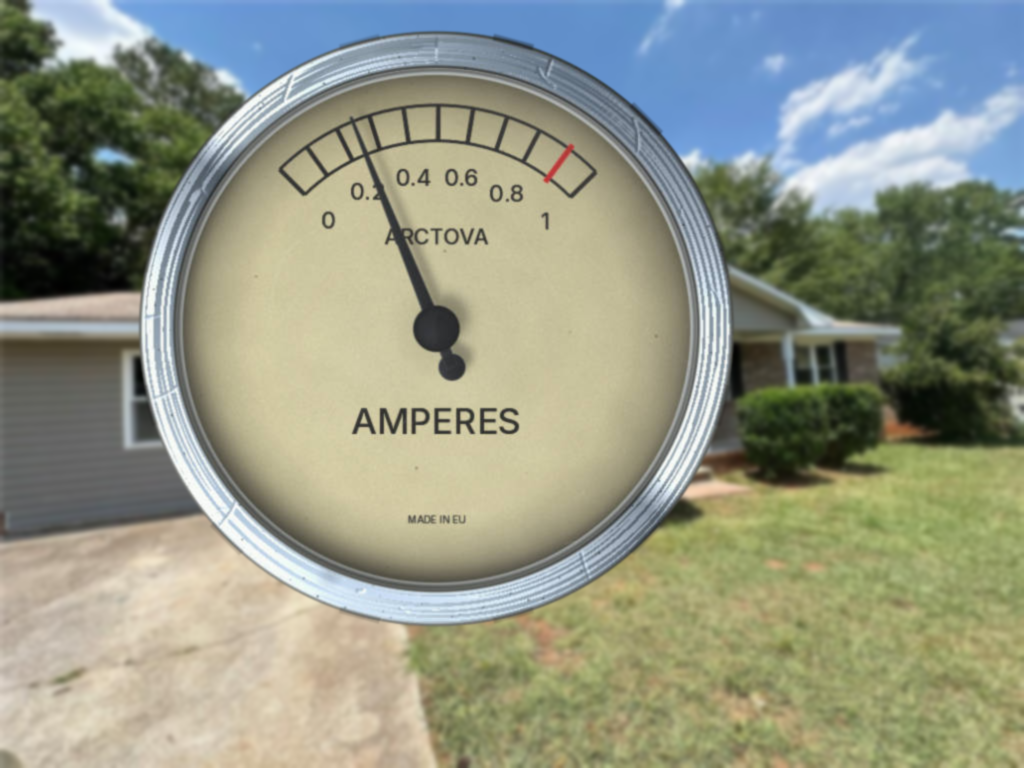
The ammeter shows 0.25 A
